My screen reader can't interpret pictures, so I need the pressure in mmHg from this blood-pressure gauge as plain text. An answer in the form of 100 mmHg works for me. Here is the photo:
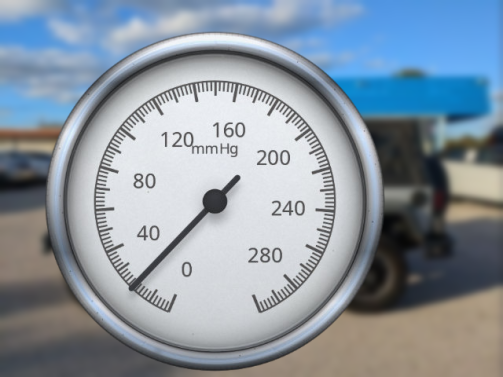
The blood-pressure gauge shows 20 mmHg
